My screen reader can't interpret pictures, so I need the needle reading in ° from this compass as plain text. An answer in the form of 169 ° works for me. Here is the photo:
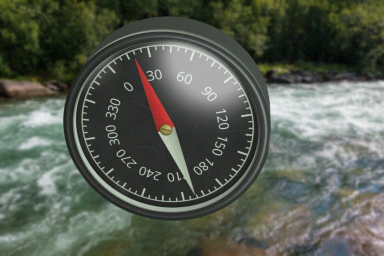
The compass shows 20 °
